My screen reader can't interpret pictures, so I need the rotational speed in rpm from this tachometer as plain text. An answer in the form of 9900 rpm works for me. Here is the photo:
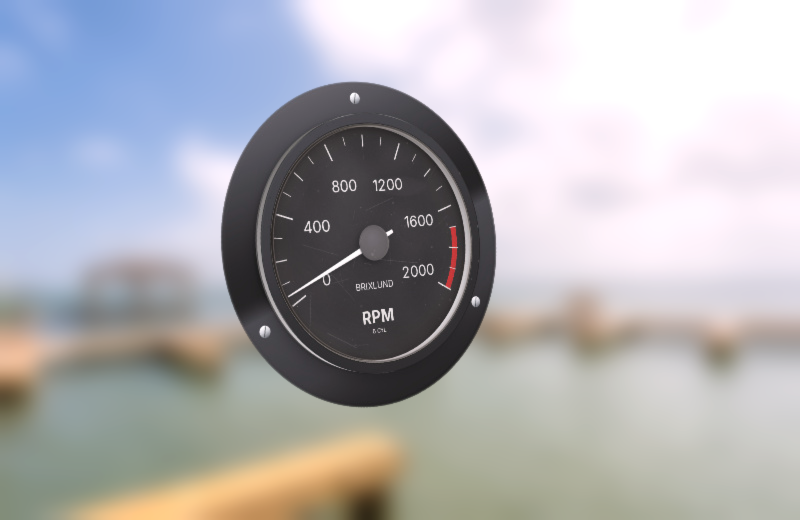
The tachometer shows 50 rpm
